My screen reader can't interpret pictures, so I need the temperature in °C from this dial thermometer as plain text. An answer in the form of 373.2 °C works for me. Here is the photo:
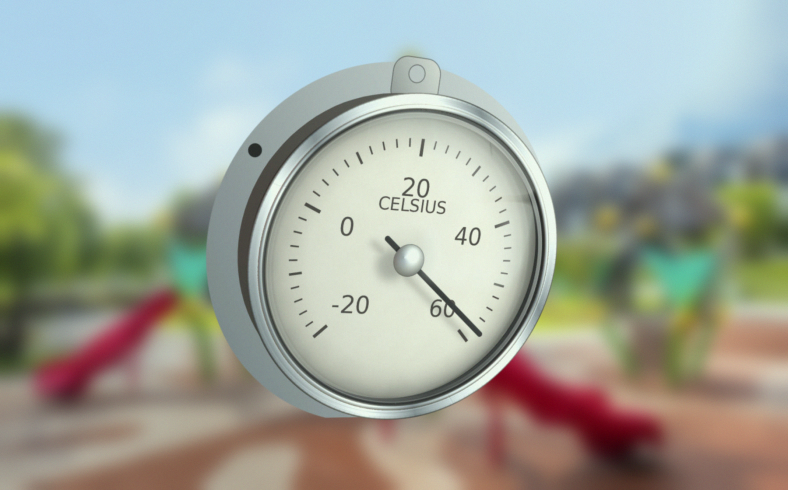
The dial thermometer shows 58 °C
